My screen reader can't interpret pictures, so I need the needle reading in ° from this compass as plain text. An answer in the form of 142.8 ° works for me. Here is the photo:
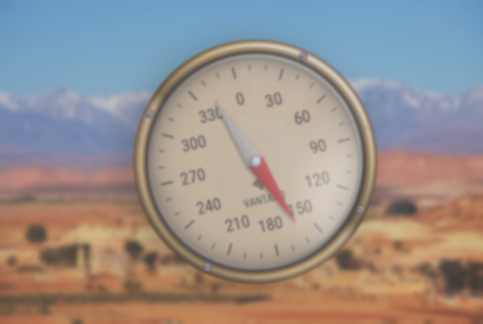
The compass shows 160 °
